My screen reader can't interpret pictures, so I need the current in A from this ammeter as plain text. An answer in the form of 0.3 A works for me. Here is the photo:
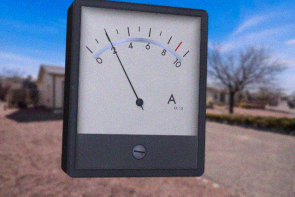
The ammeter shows 2 A
